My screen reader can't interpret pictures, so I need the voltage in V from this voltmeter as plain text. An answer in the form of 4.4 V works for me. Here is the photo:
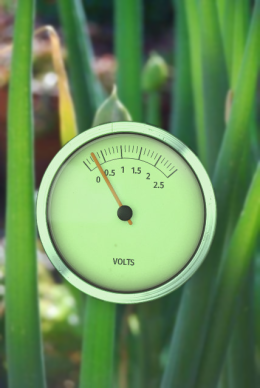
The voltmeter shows 0.3 V
